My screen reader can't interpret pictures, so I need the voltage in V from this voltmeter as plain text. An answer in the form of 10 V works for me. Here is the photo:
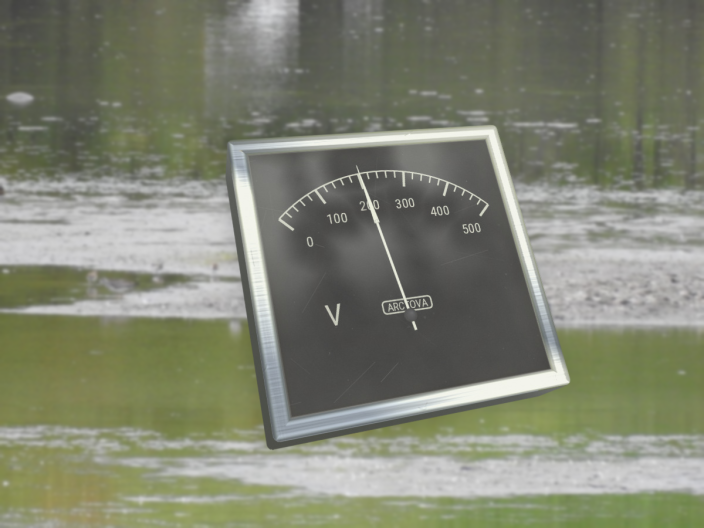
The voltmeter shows 200 V
